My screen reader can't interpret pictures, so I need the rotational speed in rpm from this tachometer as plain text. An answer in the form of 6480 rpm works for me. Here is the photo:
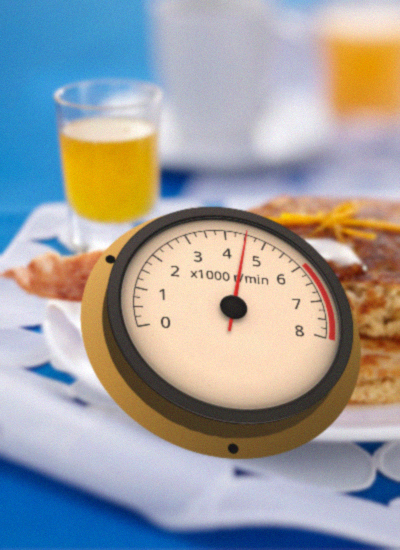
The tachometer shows 4500 rpm
